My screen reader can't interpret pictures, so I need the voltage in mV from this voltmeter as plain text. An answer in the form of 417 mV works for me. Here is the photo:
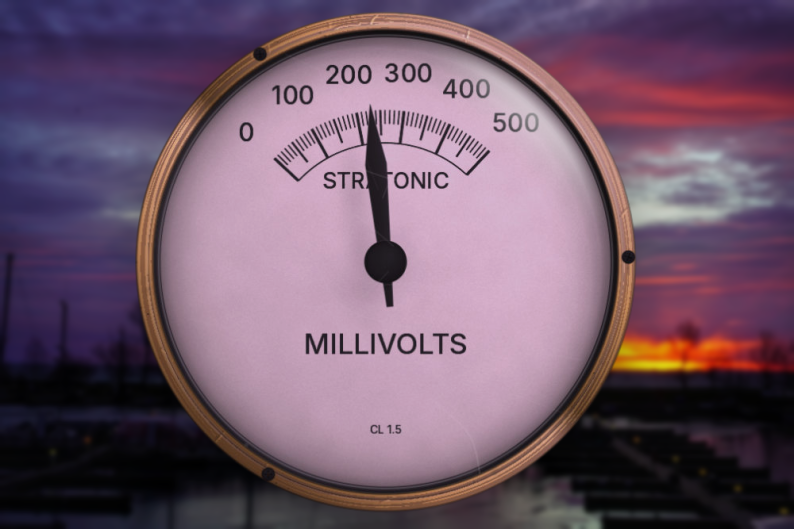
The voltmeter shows 230 mV
